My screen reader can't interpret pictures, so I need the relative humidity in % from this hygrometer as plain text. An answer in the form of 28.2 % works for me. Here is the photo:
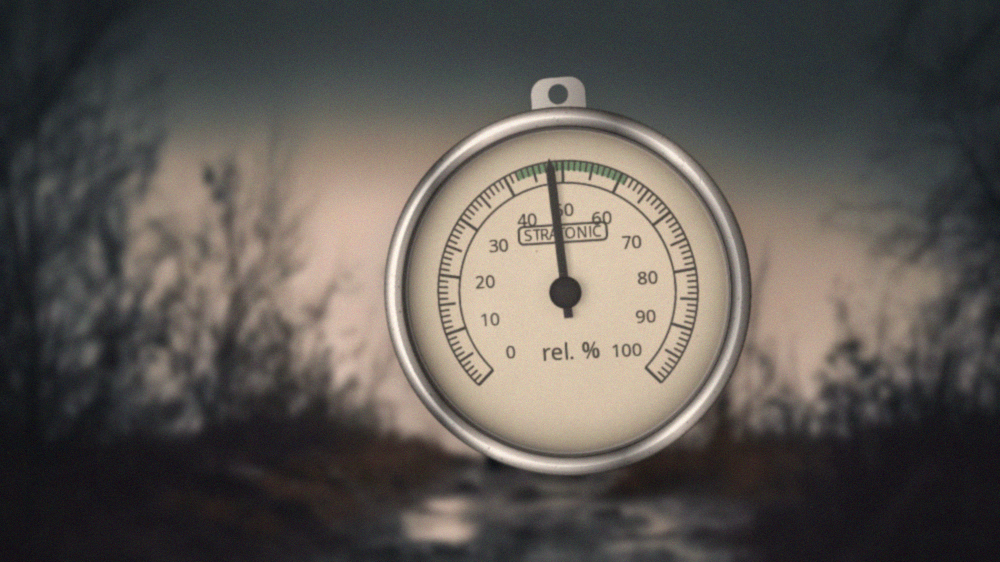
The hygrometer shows 48 %
